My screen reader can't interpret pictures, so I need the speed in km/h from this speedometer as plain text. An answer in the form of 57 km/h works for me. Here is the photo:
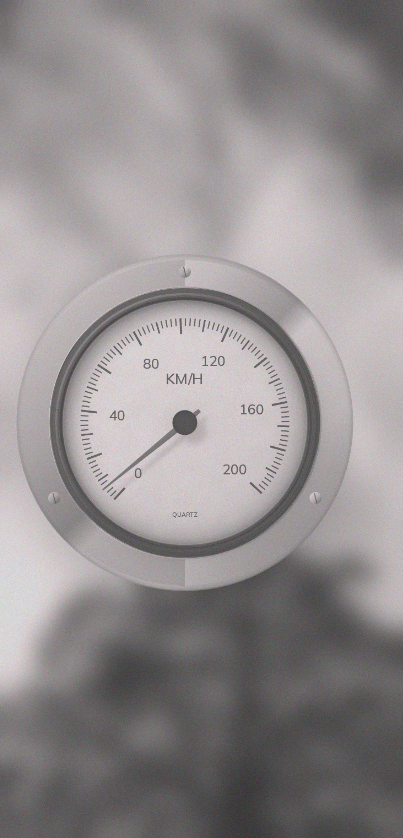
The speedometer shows 6 km/h
